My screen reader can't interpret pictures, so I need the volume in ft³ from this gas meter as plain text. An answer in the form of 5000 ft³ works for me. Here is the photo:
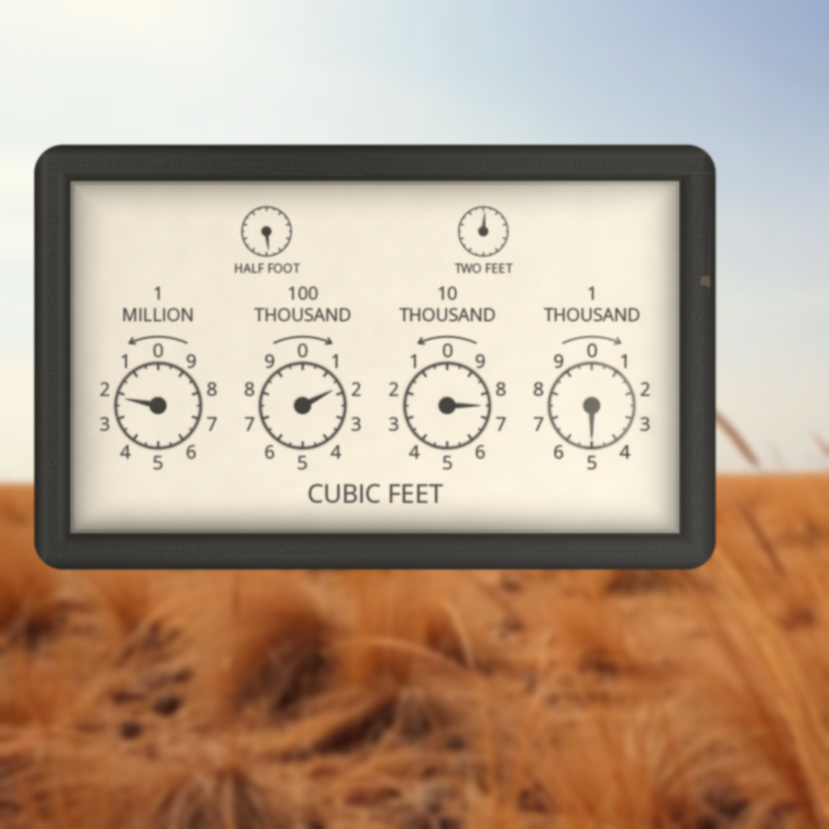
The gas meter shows 217500 ft³
